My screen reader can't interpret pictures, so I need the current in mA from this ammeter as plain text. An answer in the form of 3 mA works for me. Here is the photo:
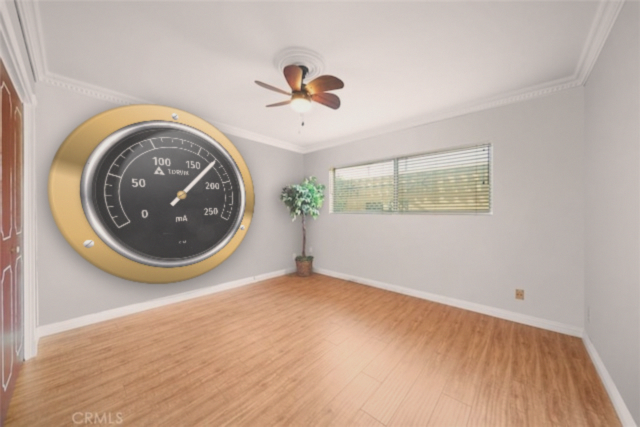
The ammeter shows 170 mA
